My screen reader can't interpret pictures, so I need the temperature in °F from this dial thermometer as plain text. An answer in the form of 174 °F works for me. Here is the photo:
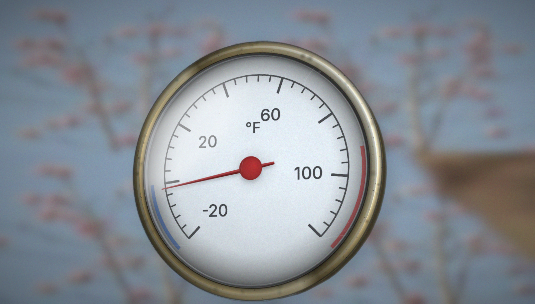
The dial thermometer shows -2 °F
